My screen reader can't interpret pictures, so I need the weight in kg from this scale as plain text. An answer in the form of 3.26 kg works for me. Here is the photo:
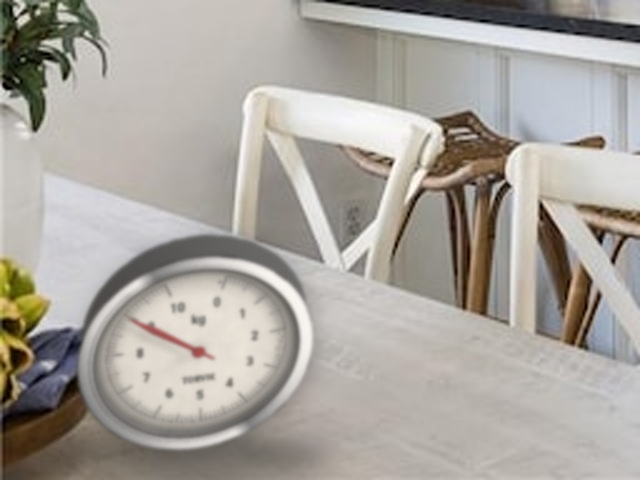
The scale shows 9 kg
